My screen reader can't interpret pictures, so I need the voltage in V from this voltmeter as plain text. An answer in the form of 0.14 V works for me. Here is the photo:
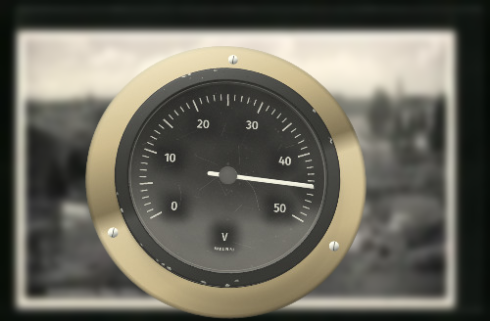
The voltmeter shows 45 V
